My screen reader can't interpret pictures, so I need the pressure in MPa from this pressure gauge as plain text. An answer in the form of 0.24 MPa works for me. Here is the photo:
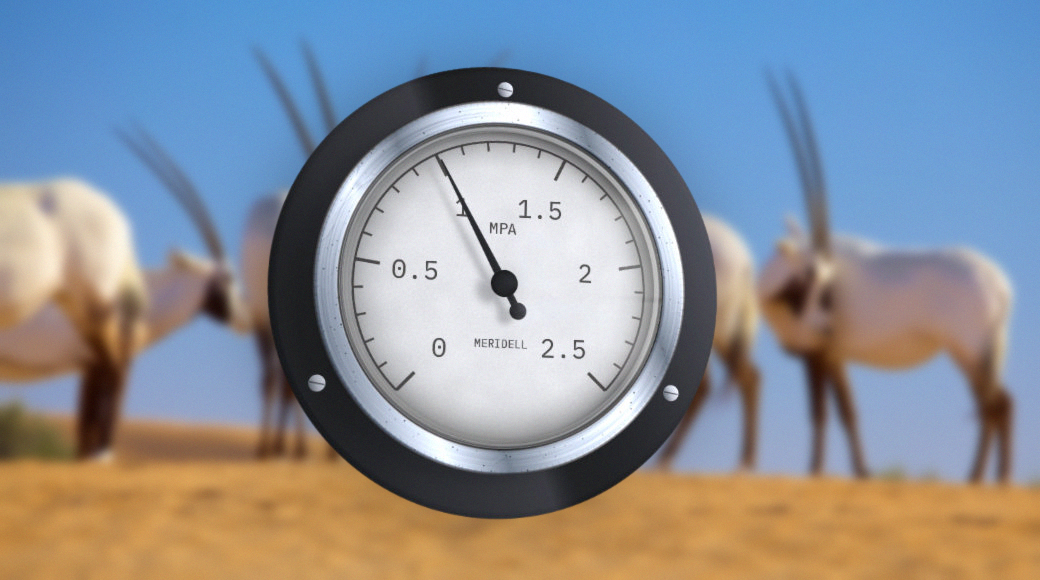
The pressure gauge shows 1 MPa
